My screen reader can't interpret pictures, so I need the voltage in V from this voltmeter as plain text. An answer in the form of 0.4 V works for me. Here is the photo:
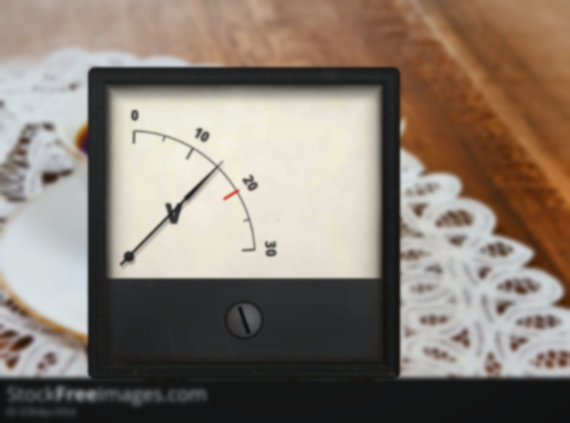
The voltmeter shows 15 V
